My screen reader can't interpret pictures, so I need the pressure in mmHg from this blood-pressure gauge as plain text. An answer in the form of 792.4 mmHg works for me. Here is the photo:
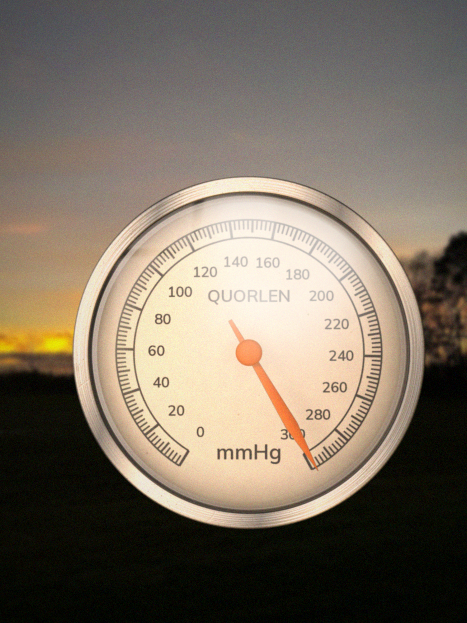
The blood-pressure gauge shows 298 mmHg
